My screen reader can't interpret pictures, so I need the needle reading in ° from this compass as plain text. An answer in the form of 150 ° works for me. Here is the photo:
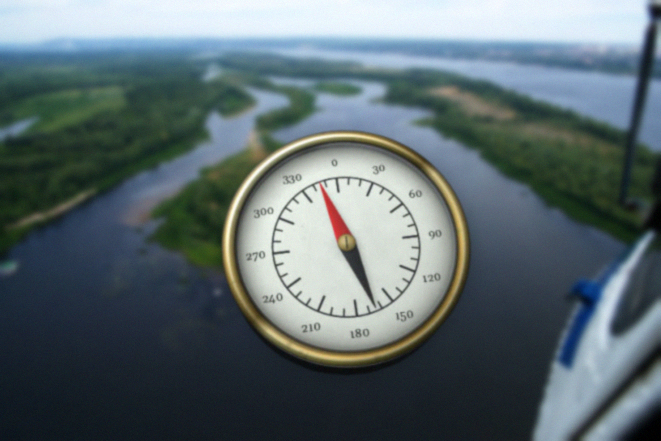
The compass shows 345 °
